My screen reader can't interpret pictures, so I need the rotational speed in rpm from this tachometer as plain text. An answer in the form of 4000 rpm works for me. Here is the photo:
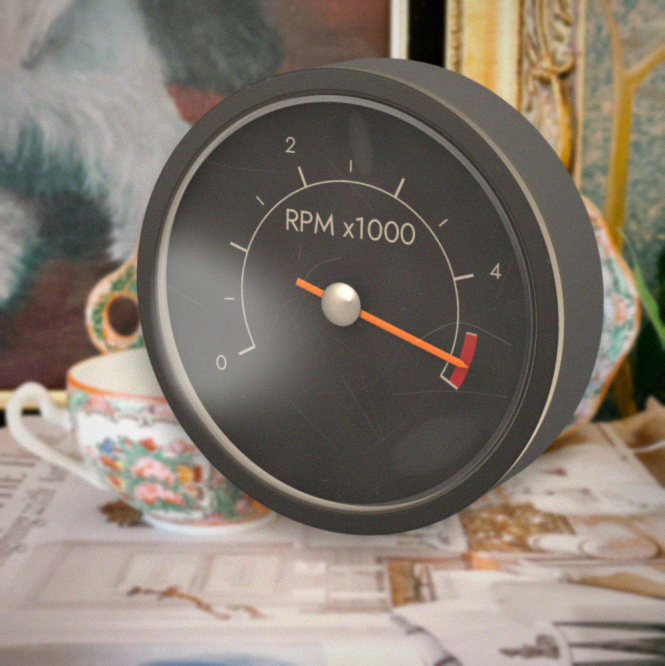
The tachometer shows 4750 rpm
